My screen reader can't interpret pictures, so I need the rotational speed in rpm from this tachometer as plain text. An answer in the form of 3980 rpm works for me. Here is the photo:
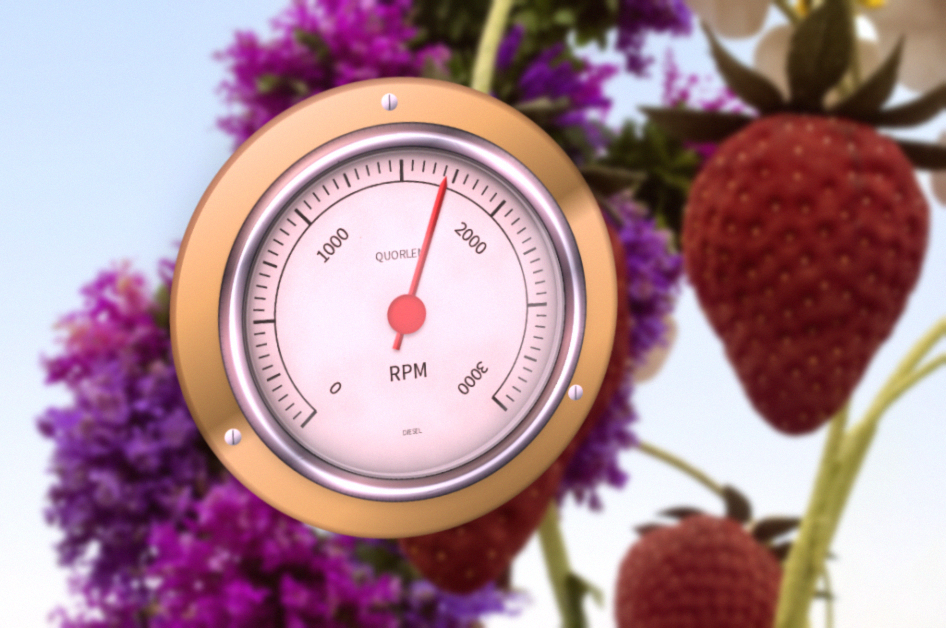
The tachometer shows 1700 rpm
